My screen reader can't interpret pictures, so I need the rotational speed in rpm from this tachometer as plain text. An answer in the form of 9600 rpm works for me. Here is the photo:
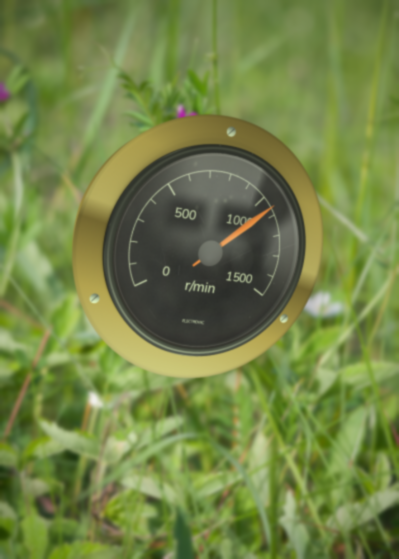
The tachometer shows 1050 rpm
